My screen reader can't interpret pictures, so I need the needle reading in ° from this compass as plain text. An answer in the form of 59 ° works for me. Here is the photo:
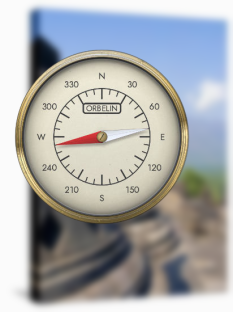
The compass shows 260 °
